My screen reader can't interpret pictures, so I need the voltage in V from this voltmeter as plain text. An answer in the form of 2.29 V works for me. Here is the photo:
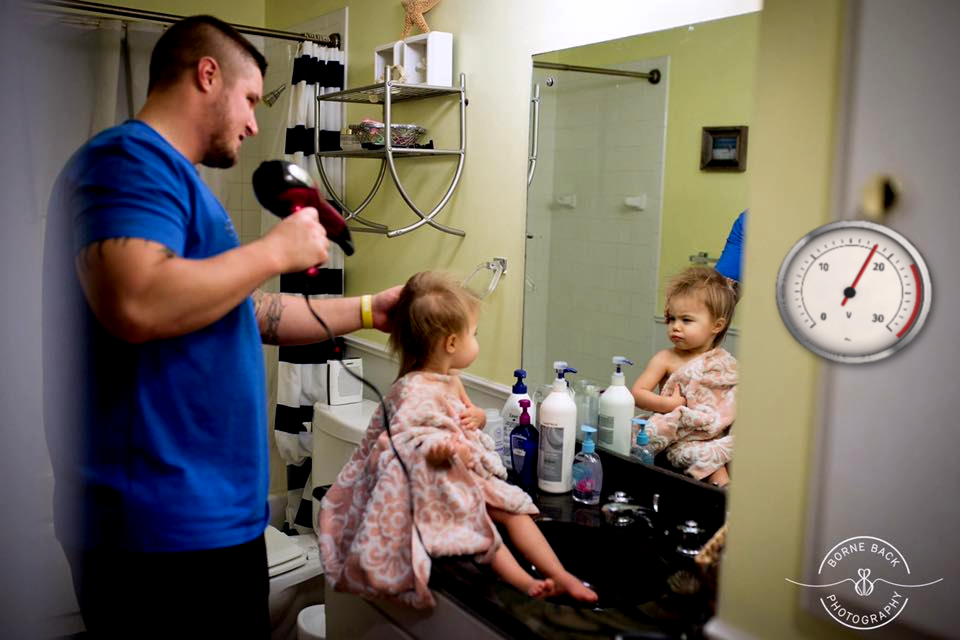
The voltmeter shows 18 V
